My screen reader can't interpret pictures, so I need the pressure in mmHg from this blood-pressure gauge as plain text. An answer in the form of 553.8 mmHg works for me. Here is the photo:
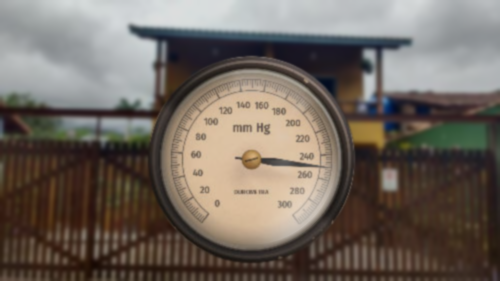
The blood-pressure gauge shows 250 mmHg
